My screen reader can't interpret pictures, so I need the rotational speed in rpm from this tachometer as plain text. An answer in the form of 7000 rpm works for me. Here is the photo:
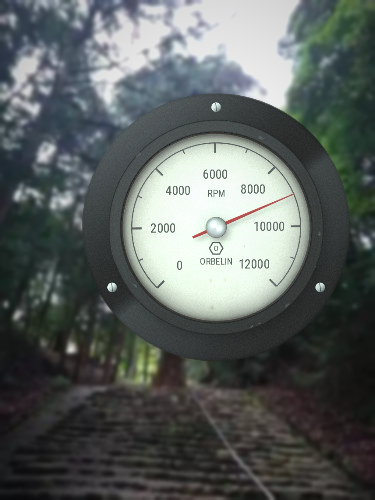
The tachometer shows 9000 rpm
